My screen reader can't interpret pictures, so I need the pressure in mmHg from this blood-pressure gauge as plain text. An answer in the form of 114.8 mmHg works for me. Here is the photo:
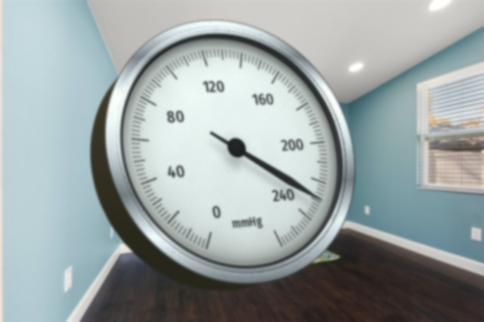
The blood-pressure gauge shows 230 mmHg
